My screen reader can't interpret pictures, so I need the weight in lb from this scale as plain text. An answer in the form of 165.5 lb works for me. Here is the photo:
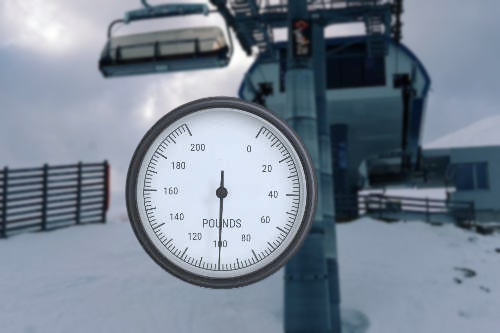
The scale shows 100 lb
